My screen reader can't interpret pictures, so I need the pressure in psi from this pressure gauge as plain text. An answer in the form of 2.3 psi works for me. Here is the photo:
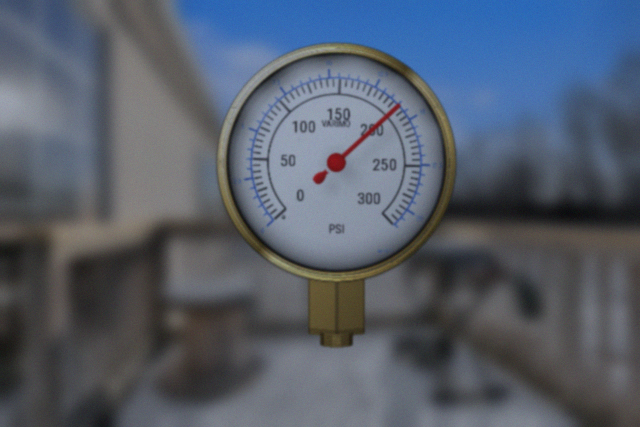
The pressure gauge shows 200 psi
